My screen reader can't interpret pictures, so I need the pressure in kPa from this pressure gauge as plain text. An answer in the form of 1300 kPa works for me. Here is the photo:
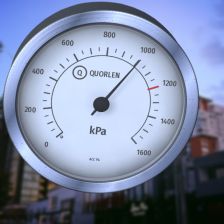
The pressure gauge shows 1000 kPa
